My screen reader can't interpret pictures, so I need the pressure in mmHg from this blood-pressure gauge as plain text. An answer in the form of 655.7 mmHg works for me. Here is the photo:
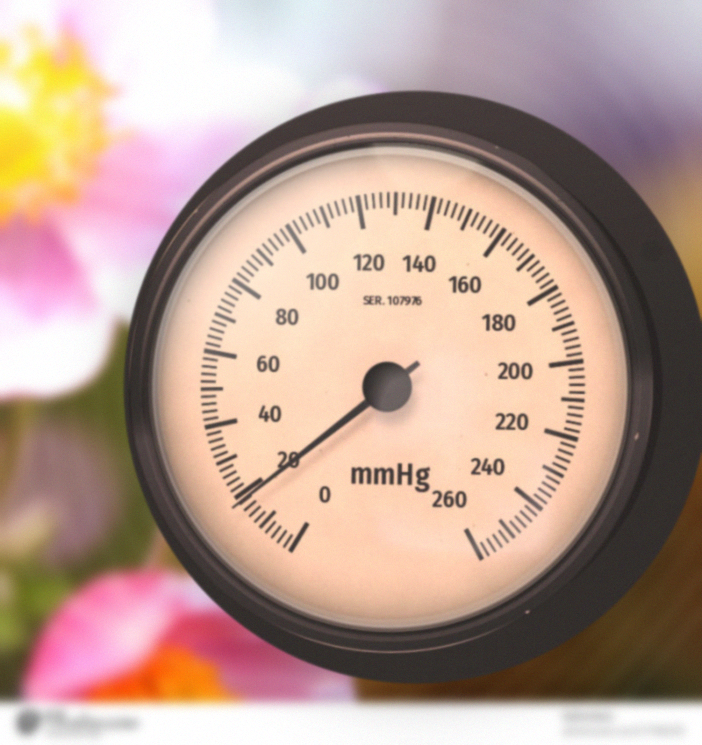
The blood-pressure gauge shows 18 mmHg
